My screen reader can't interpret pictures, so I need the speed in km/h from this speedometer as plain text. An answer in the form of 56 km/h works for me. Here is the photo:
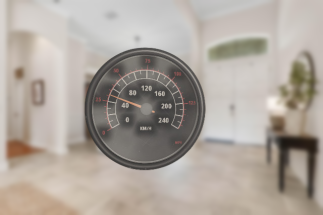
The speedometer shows 50 km/h
